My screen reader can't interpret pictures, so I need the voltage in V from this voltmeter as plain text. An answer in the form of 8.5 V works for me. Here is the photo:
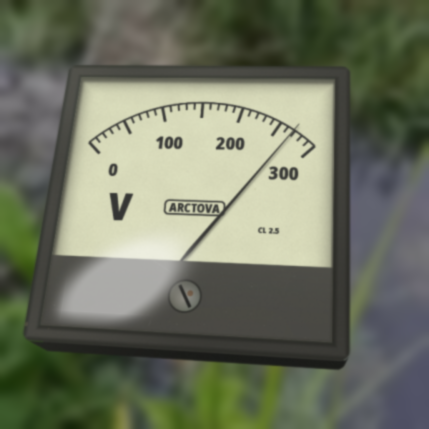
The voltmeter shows 270 V
